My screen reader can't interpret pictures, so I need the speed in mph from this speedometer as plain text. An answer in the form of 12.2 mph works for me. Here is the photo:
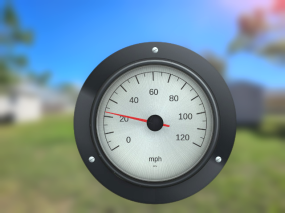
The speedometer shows 22.5 mph
